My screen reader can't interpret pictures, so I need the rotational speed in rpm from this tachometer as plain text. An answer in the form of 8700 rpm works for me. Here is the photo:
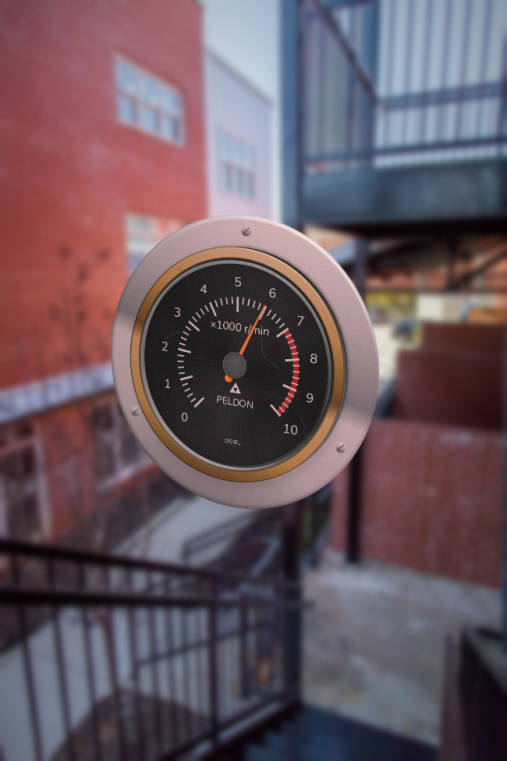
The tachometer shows 6000 rpm
